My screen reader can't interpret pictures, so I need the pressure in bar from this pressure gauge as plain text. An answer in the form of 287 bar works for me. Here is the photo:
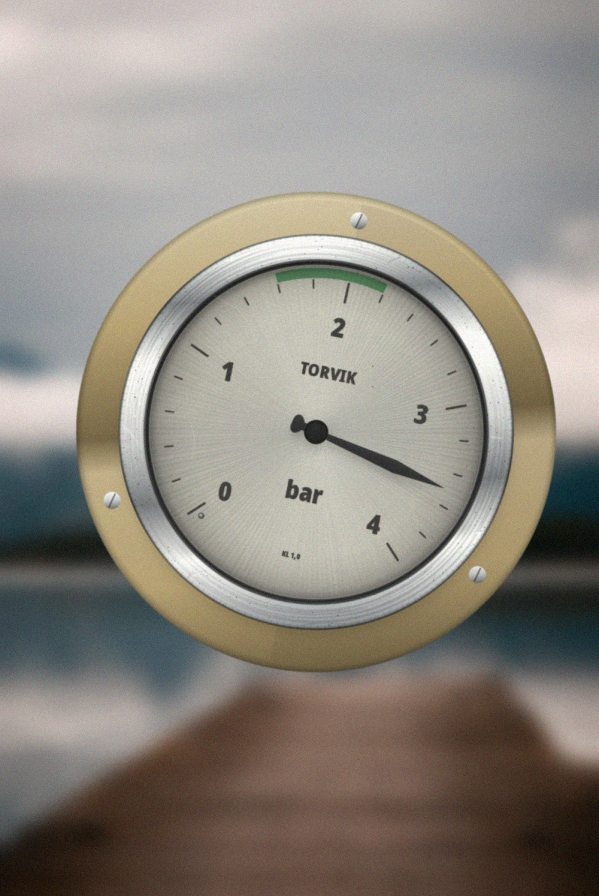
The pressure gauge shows 3.5 bar
